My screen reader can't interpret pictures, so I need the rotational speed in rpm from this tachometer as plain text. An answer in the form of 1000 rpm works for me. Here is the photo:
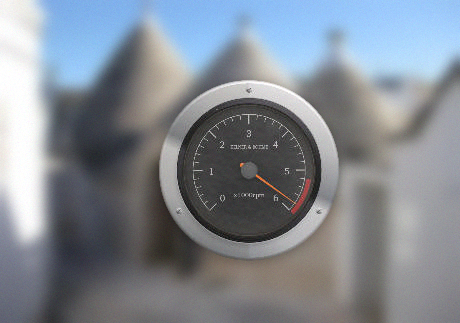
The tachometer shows 5800 rpm
